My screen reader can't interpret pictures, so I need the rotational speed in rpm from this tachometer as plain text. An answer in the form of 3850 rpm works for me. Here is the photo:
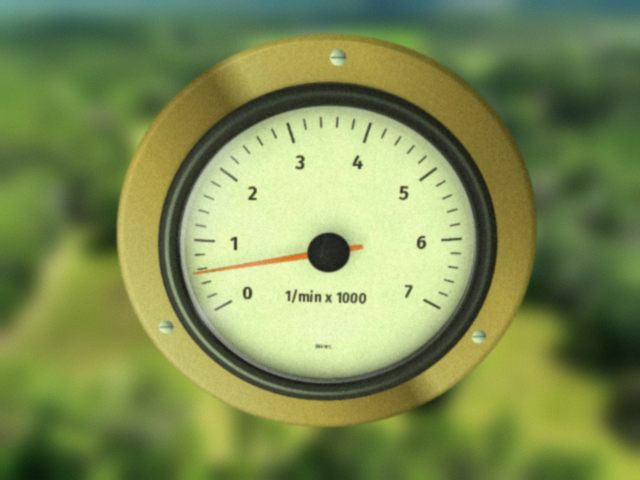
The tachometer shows 600 rpm
